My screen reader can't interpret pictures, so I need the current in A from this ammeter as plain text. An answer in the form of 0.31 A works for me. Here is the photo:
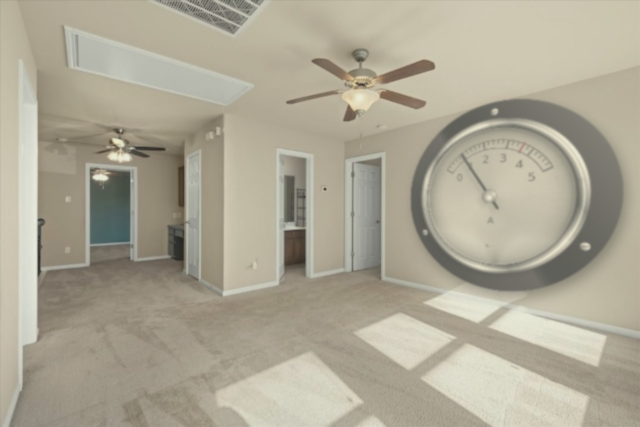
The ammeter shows 1 A
